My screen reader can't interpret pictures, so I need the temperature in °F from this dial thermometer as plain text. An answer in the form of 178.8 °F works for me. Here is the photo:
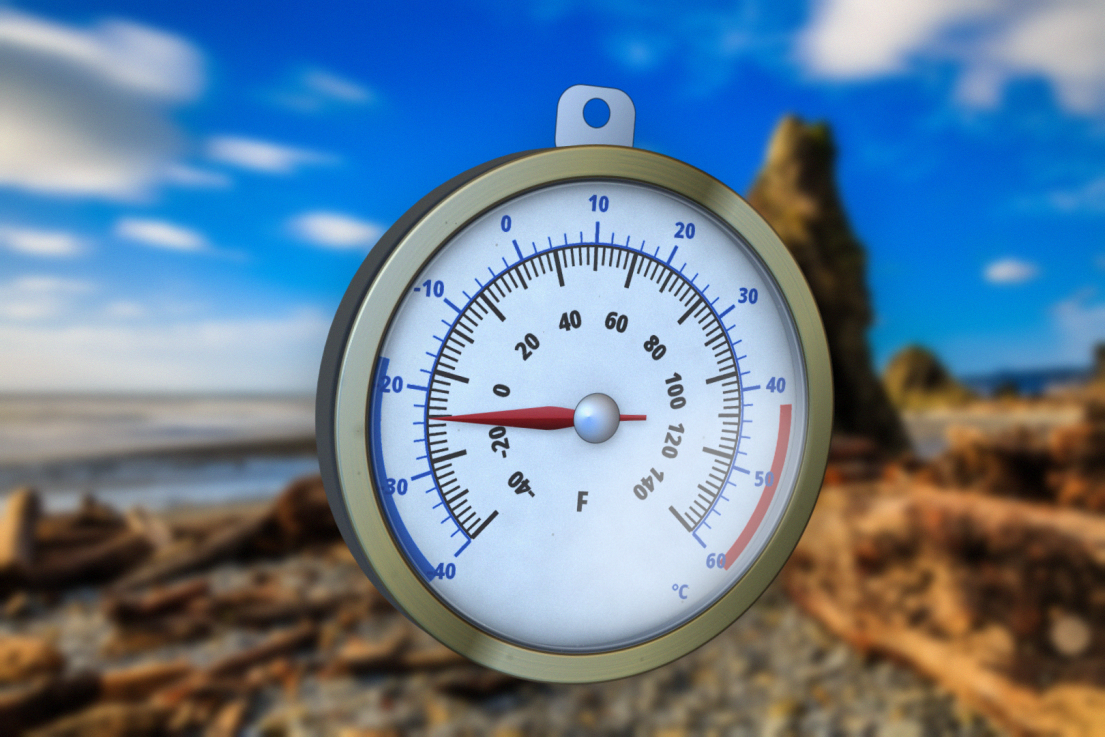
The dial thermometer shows -10 °F
